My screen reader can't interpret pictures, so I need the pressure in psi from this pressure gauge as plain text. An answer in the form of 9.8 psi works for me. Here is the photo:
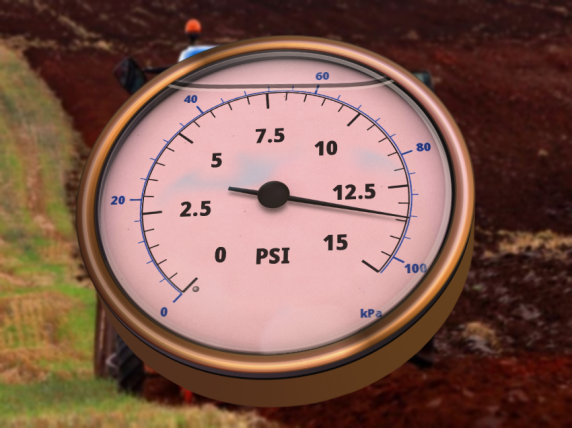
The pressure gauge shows 13.5 psi
